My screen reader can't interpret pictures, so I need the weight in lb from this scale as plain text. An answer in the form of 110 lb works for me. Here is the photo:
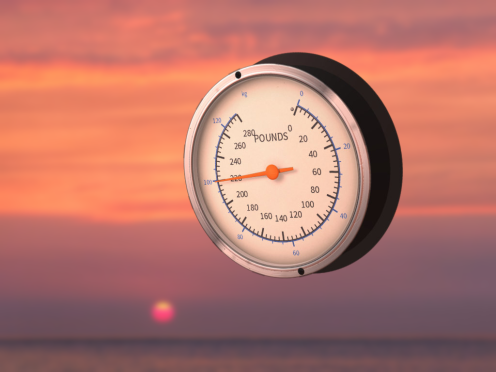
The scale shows 220 lb
